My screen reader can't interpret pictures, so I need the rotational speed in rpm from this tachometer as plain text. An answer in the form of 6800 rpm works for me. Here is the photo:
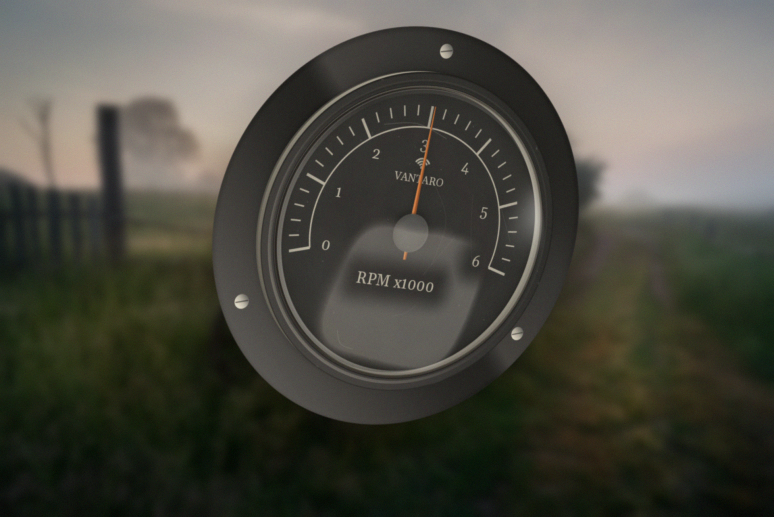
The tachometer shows 3000 rpm
